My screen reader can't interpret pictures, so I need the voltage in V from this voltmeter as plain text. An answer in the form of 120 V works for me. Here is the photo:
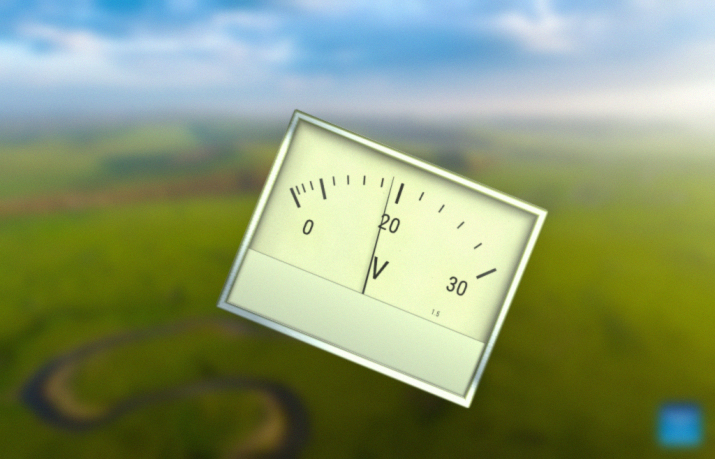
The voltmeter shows 19 V
